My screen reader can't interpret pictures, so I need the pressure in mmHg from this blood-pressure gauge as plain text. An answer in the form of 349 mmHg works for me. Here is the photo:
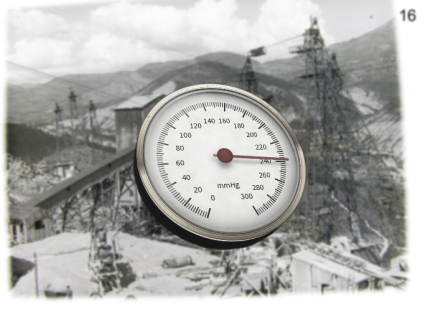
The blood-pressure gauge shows 240 mmHg
